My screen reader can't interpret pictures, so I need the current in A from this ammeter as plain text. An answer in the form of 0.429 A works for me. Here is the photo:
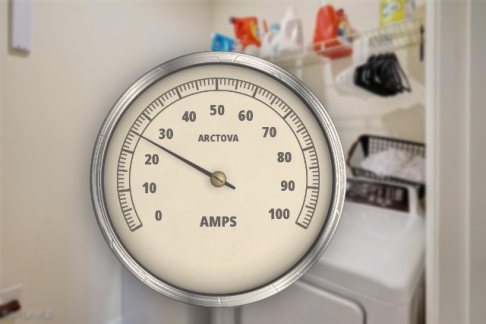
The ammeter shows 25 A
